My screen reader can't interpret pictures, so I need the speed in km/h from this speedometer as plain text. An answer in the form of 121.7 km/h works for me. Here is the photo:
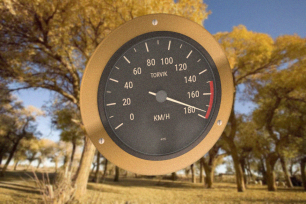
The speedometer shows 175 km/h
